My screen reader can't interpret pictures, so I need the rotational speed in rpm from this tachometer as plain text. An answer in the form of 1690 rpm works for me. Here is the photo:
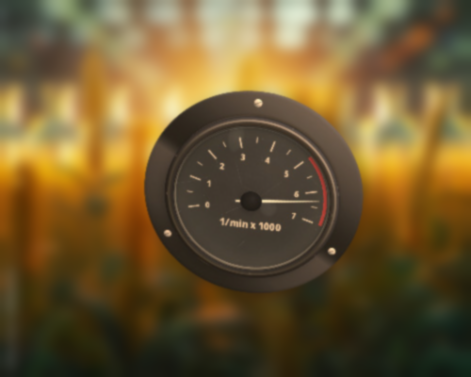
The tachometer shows 6250 rpm
